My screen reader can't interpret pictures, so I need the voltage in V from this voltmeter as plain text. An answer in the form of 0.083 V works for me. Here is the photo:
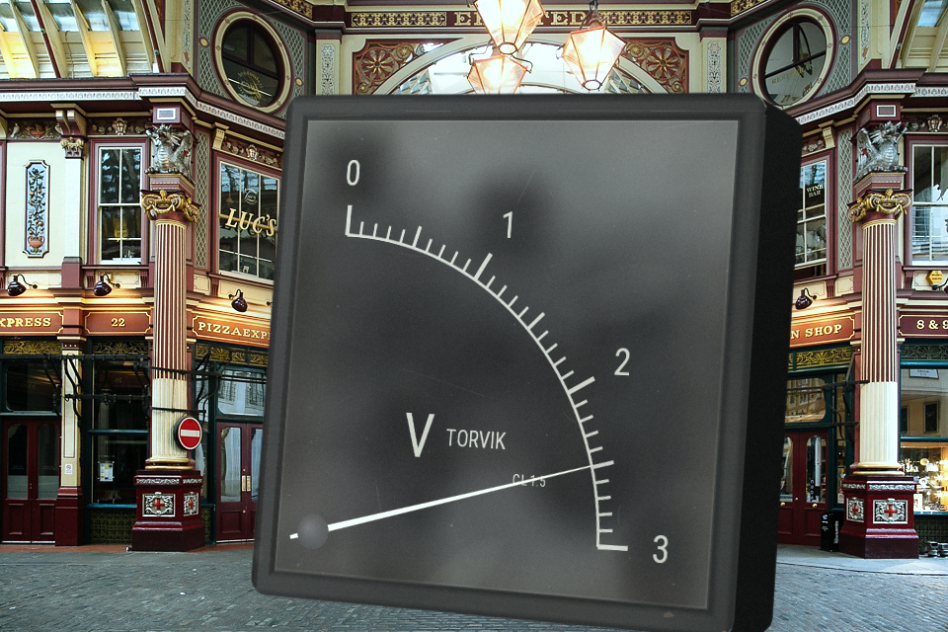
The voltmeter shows 2.5 V
